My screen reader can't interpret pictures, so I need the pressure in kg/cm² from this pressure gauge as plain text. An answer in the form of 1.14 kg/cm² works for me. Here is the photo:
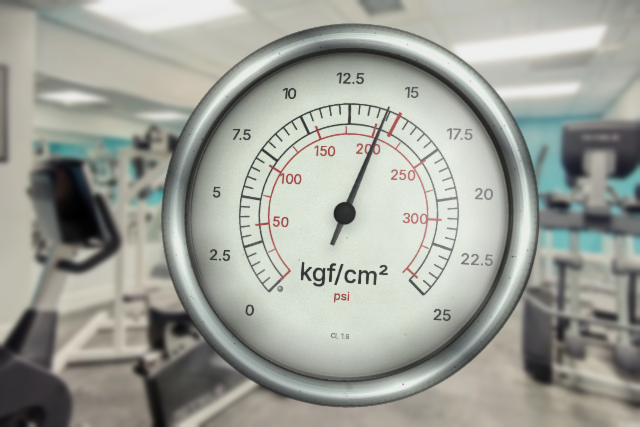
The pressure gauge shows 14.5 kg/cm²
